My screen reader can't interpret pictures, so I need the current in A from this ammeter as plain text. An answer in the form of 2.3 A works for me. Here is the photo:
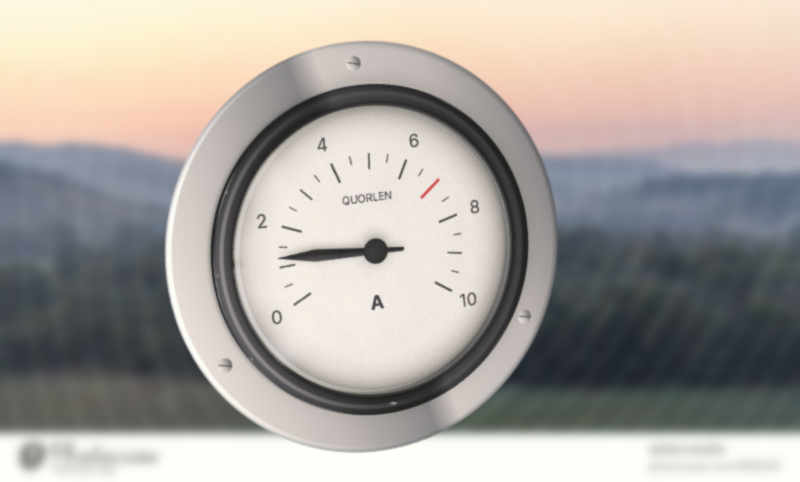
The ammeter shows 1.25 A
